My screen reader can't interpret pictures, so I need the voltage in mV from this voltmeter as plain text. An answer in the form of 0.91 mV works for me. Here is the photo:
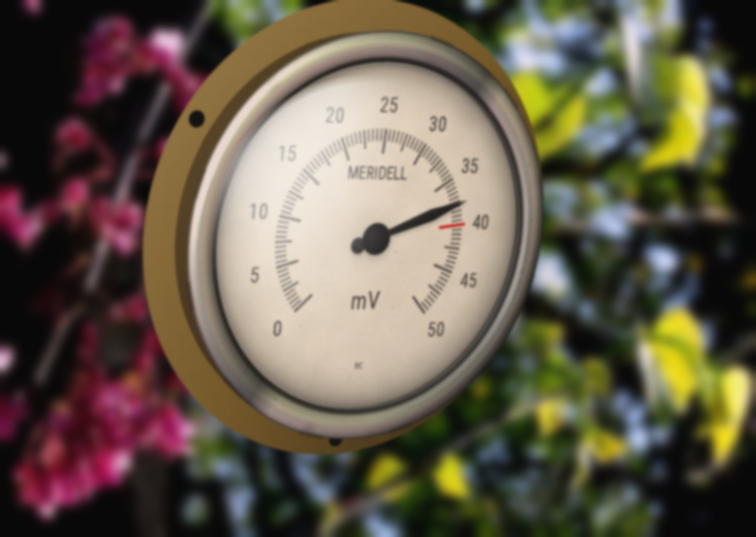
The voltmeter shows 37.5 mV
